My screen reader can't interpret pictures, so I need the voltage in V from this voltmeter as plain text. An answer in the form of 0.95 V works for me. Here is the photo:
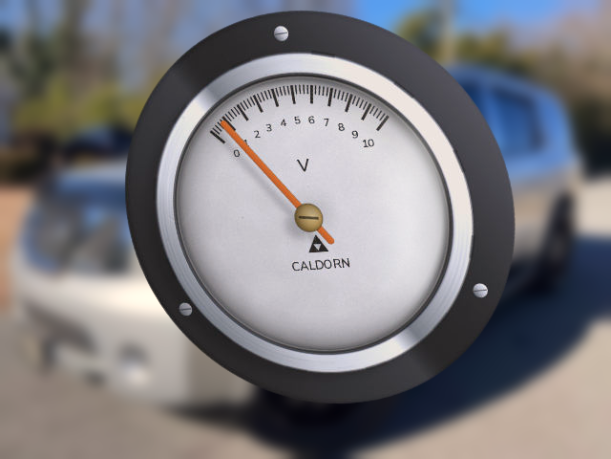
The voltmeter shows 1 V
